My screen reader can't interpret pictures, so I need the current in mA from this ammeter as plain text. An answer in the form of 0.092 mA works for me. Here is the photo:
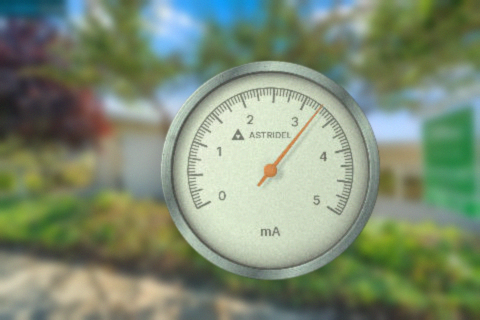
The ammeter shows 3.25 mA
